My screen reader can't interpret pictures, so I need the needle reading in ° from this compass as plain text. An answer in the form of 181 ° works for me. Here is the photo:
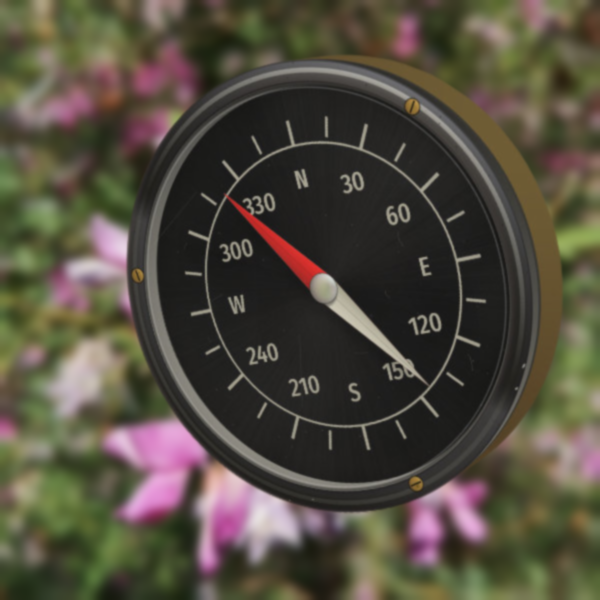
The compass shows 322.5 °
